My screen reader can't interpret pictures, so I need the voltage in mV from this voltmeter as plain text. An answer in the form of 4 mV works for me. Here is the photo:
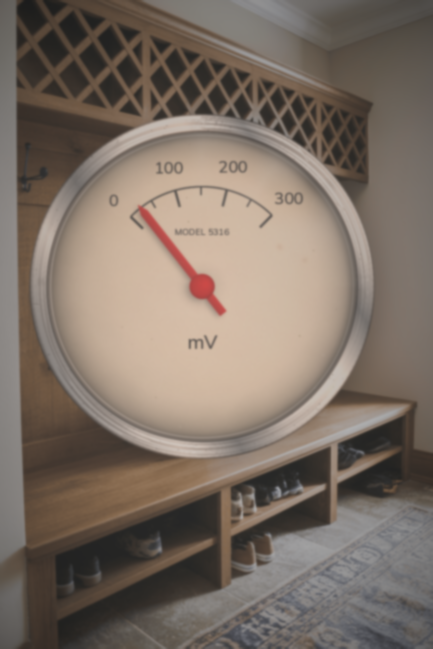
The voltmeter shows 25 mV
